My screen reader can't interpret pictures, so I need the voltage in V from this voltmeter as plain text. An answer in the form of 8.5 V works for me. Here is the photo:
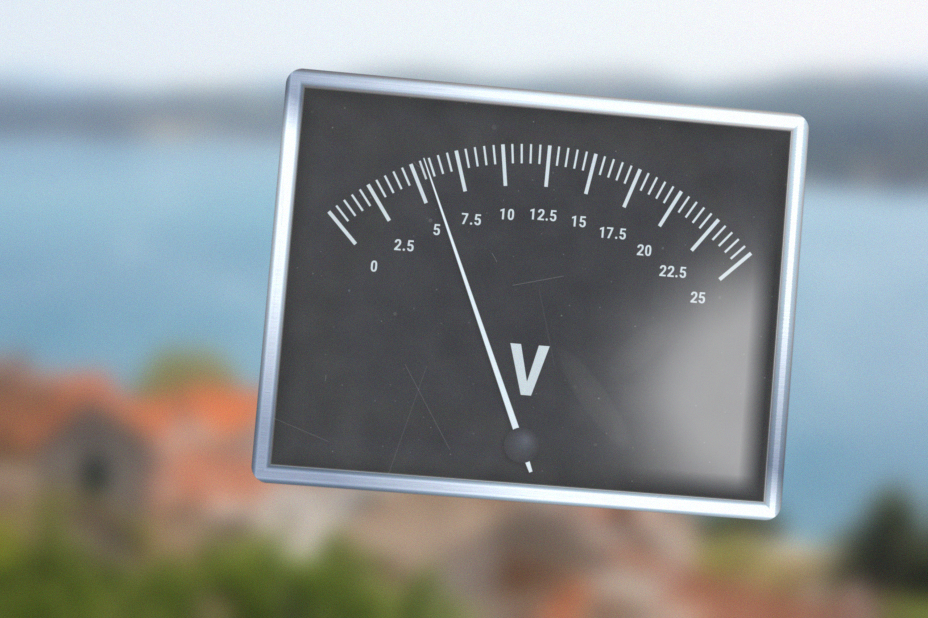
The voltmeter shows 5.75 V
